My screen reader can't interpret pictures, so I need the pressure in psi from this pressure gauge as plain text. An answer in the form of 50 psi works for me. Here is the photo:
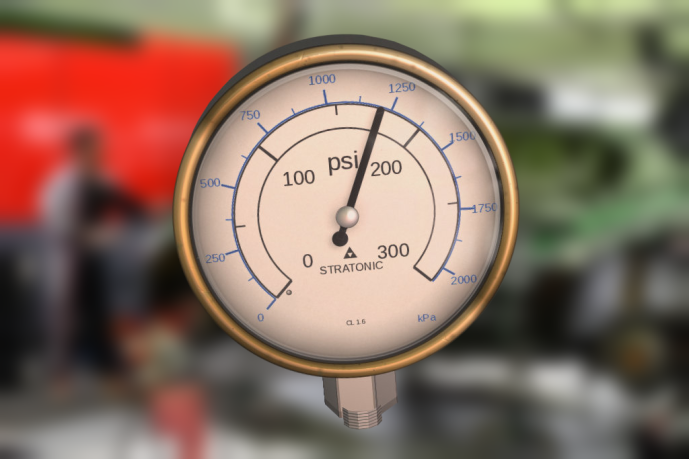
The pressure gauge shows 175 psi
